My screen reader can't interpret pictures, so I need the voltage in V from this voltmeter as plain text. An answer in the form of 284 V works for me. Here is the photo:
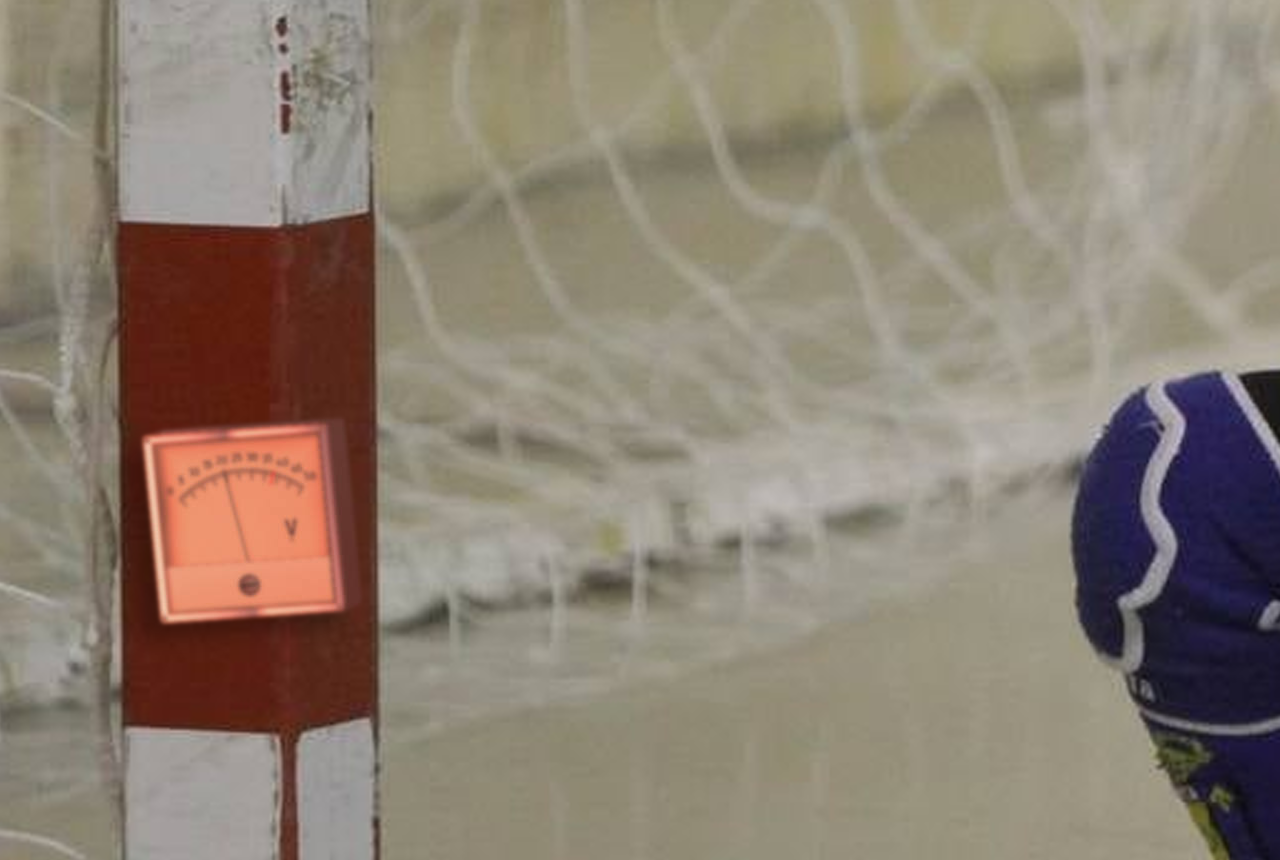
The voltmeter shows 20 V
